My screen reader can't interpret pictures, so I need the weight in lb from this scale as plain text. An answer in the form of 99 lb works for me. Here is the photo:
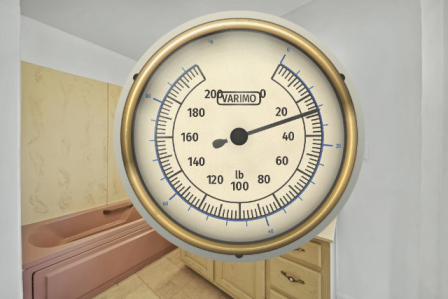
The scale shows 28 lb
